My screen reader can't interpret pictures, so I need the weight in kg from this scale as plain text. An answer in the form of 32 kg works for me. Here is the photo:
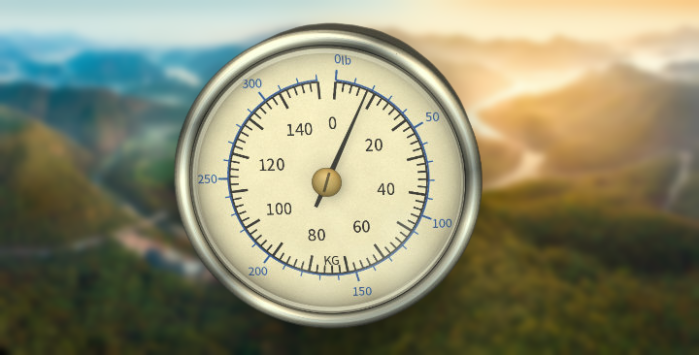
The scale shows 8 kg
